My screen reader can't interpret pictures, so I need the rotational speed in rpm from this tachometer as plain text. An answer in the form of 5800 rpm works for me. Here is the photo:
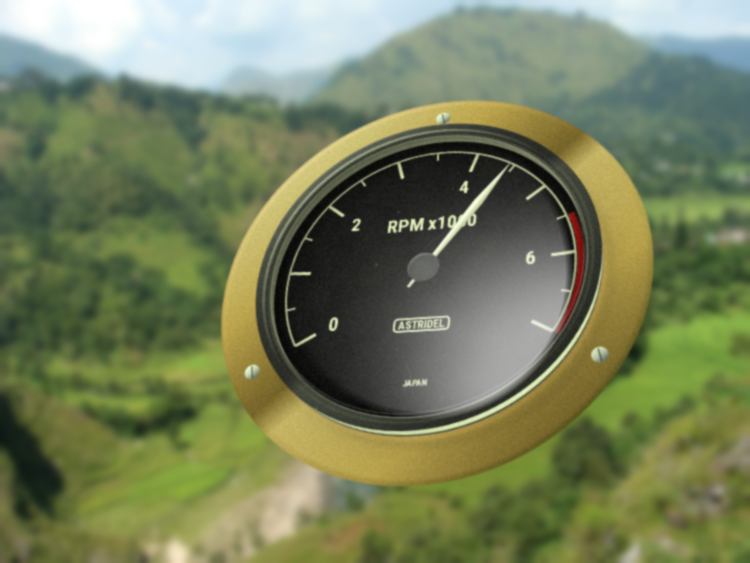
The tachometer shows 4500 rpm
